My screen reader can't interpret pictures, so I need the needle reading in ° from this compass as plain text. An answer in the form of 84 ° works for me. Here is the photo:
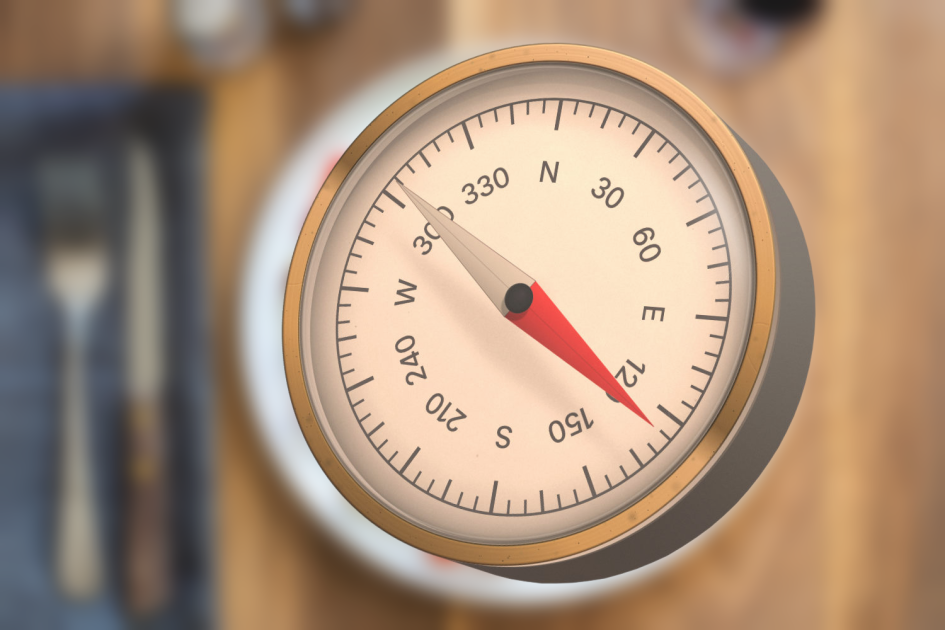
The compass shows 125 °
